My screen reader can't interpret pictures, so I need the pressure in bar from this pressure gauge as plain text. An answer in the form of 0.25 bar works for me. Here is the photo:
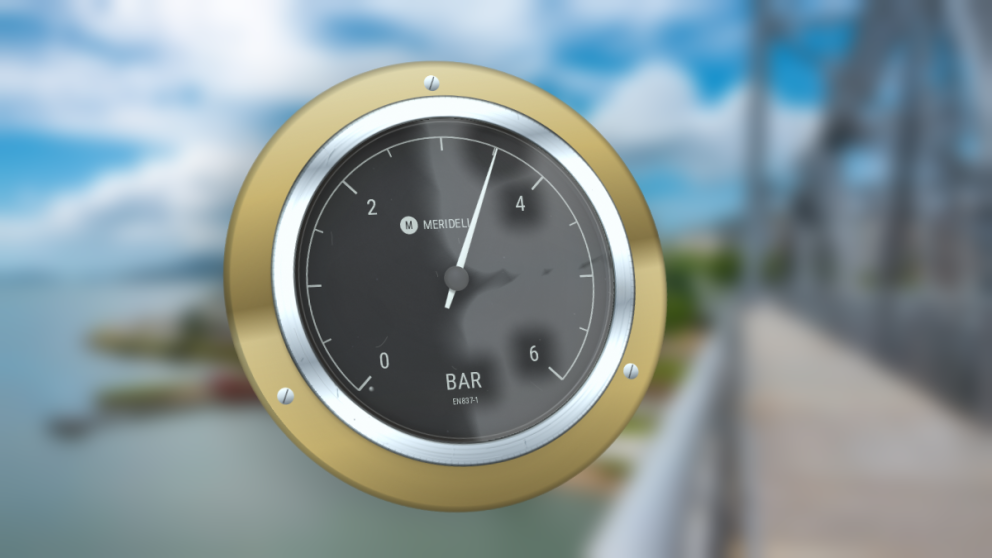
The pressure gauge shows 3.5 bar
